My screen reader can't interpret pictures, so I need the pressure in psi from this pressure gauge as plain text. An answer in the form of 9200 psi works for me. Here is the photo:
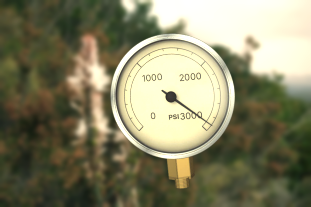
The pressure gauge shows 2900 psi
